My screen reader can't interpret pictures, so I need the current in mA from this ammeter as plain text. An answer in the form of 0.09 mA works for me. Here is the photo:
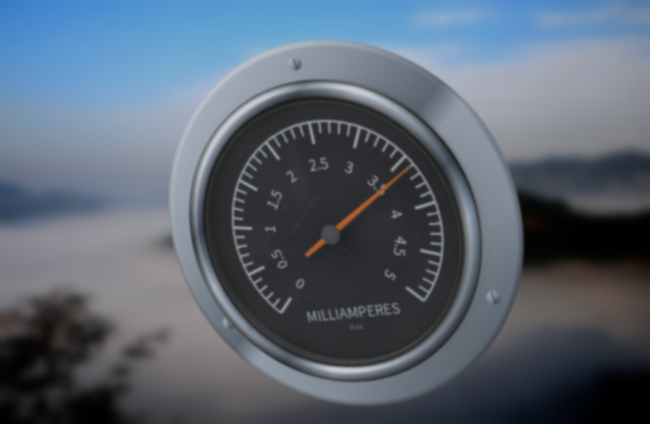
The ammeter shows 3.6 mA
